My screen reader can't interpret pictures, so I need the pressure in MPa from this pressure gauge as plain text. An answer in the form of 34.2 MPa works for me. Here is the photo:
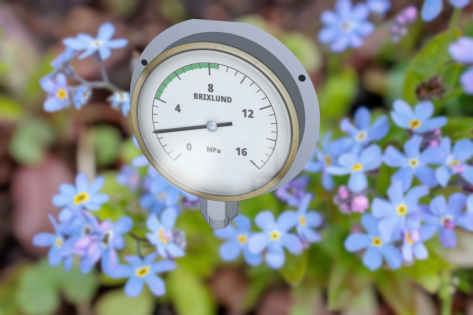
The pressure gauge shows 2 MPa
